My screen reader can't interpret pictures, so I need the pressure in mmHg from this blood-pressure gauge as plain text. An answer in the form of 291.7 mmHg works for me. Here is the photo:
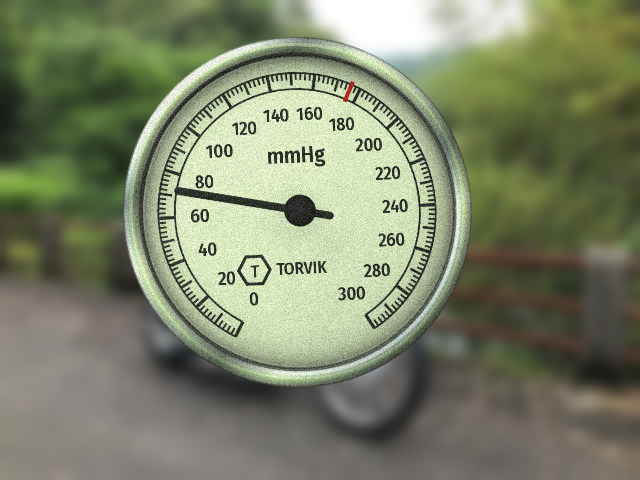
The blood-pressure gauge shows 72 mmHg
